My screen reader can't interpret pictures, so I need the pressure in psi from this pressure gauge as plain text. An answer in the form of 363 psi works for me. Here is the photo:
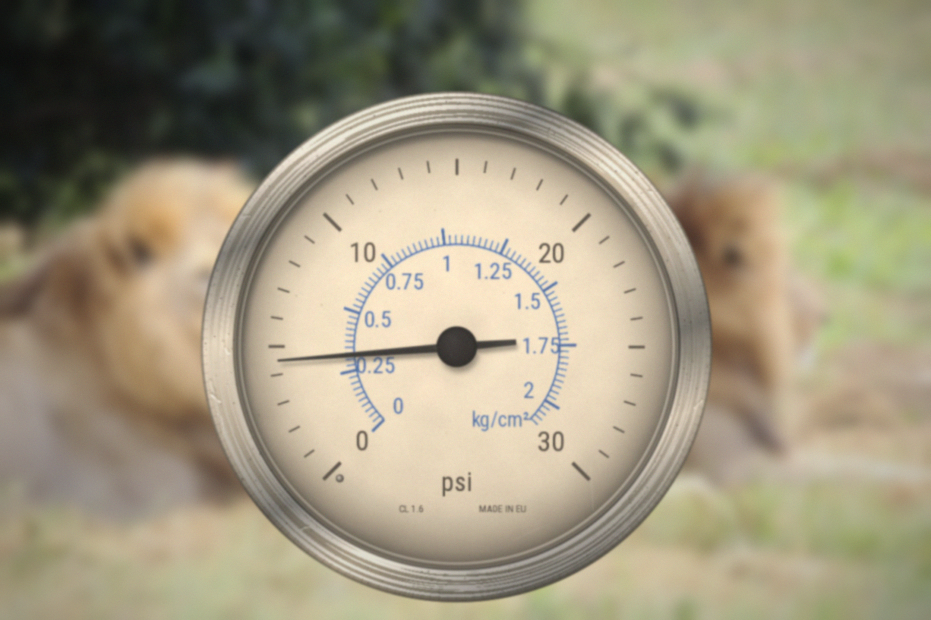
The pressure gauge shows 4.5 psi
